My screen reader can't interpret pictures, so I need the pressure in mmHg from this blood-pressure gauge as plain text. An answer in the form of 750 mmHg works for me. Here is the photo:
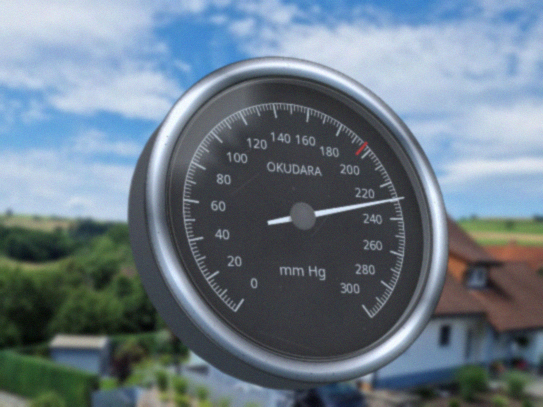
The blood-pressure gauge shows 230 mmHg
